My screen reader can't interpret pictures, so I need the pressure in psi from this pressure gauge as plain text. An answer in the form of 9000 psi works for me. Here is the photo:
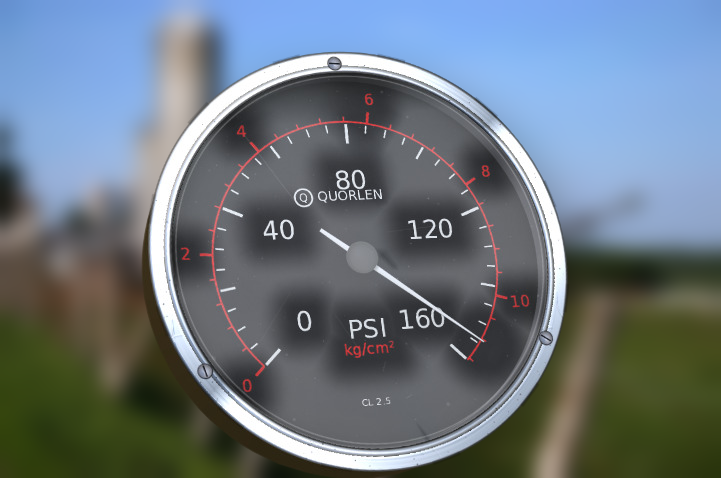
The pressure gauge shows 155 psi
